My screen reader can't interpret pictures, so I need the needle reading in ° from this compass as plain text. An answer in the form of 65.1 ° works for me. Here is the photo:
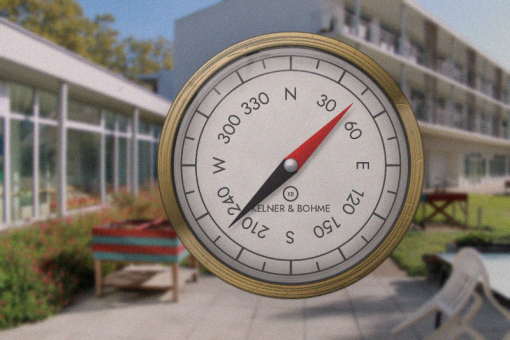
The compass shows 45 °
